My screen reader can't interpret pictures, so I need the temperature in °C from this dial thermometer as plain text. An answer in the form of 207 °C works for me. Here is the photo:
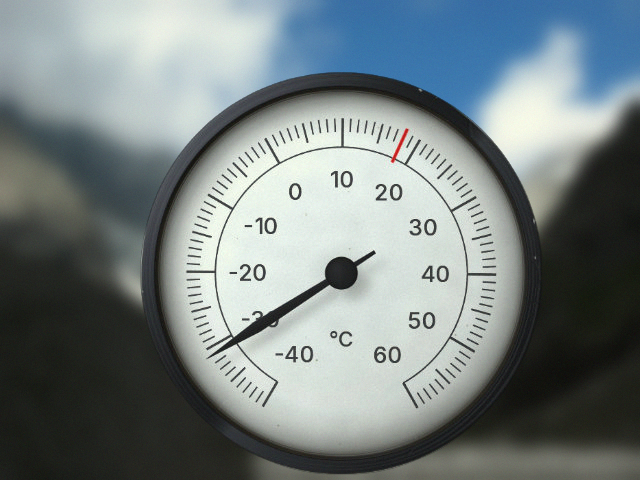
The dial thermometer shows -31 °C
